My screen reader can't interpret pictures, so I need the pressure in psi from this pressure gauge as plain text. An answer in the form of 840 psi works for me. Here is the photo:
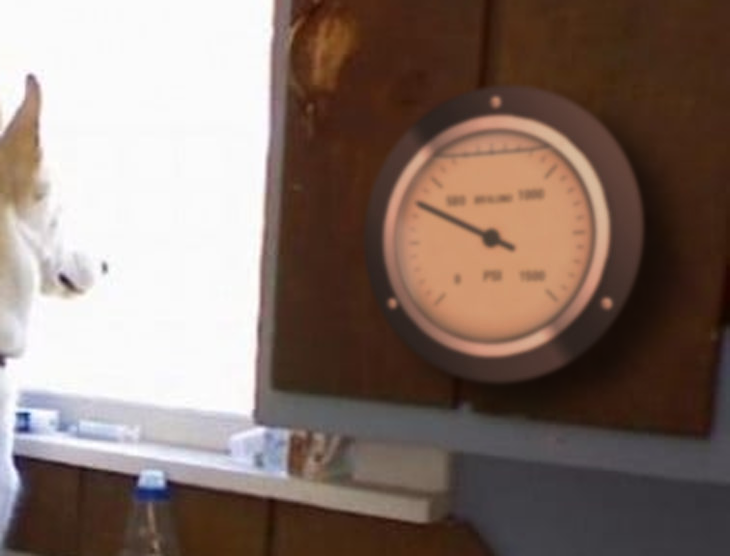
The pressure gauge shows 400 psi
